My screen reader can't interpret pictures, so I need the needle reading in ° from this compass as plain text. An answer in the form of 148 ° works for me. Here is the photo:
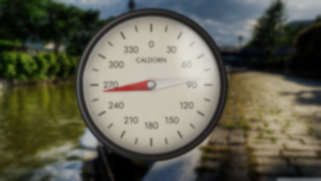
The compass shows 262.5 °
